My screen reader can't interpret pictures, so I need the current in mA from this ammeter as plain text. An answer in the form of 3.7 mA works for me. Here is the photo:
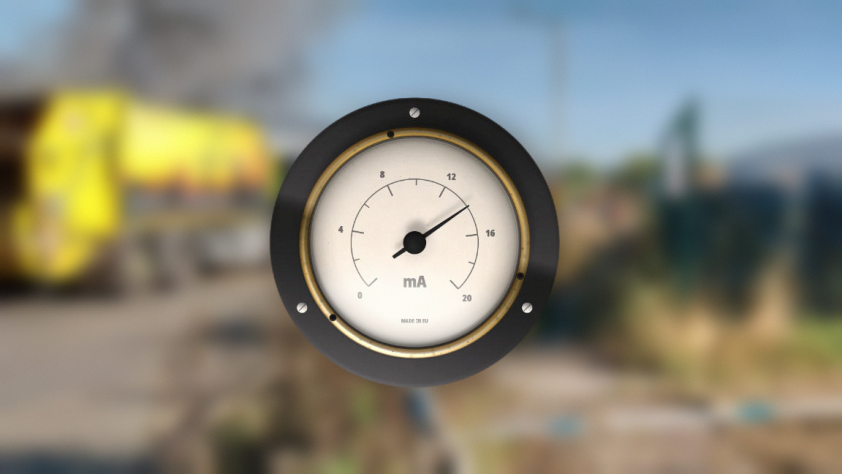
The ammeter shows 14 mA
